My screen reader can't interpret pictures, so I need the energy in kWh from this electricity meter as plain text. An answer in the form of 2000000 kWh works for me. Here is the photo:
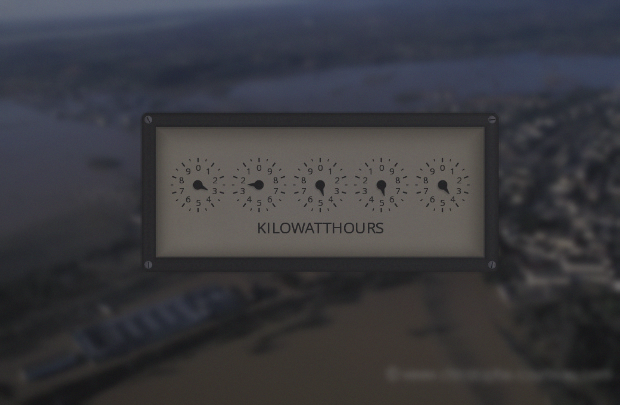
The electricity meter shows 32454 kWh
